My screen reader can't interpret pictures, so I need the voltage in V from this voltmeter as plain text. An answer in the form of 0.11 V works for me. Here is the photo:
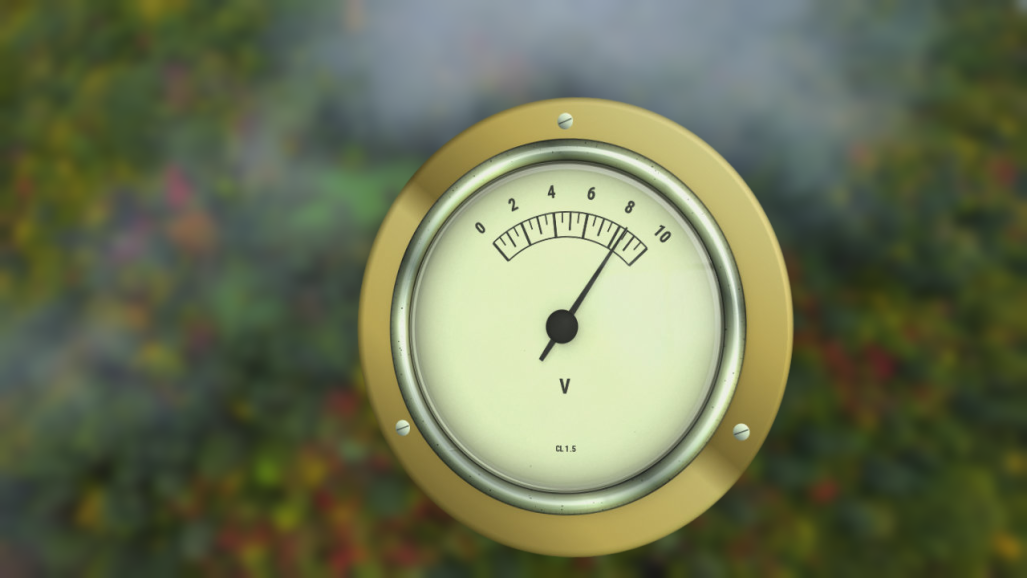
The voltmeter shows 8.5 V
